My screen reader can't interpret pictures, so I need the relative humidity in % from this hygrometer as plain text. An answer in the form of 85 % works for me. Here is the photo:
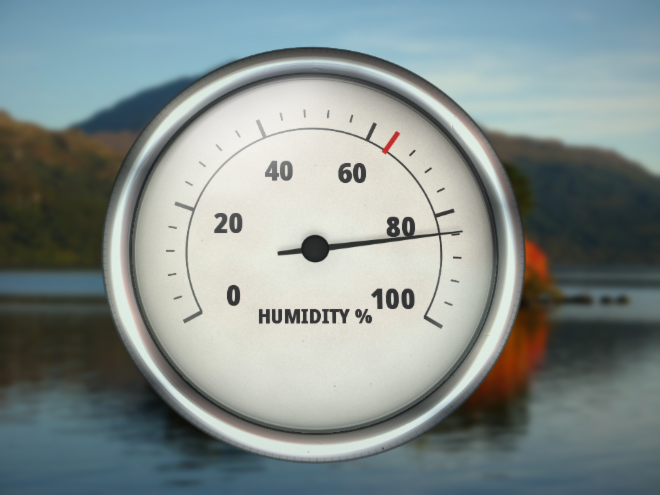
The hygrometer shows 84 %
